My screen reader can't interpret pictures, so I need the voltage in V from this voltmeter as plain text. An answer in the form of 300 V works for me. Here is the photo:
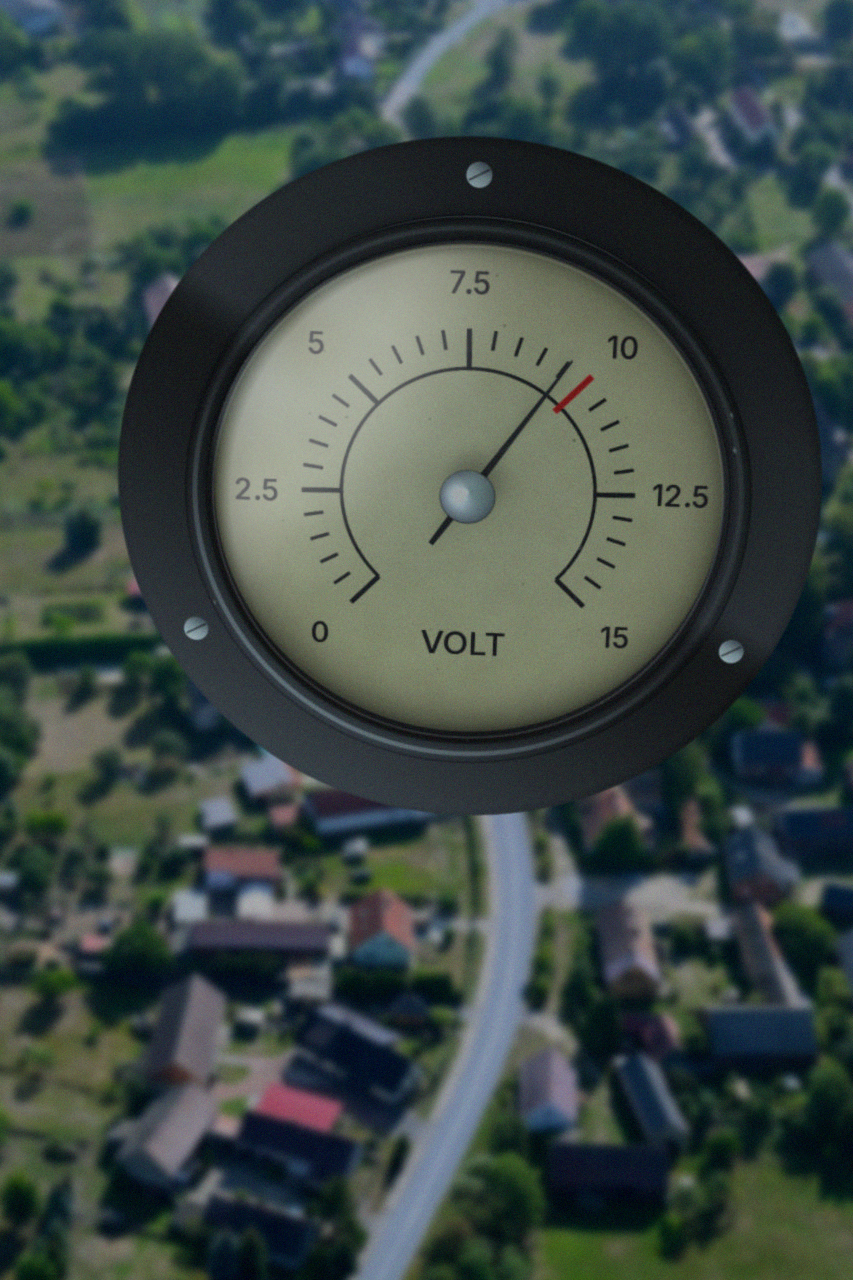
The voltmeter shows 9.5 V
